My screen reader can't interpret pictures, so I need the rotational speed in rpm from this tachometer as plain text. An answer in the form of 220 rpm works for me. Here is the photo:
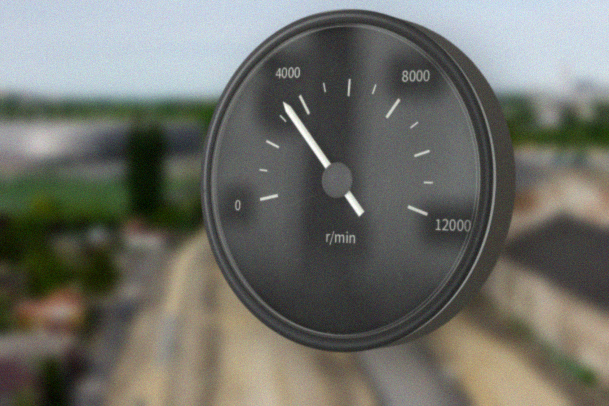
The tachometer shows 3500 rpm
